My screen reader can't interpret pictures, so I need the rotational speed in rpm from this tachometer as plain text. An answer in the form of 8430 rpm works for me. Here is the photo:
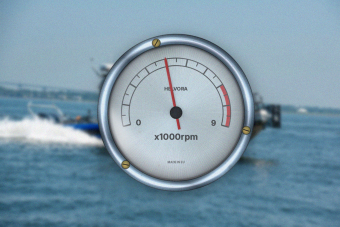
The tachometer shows 4000 rpm
